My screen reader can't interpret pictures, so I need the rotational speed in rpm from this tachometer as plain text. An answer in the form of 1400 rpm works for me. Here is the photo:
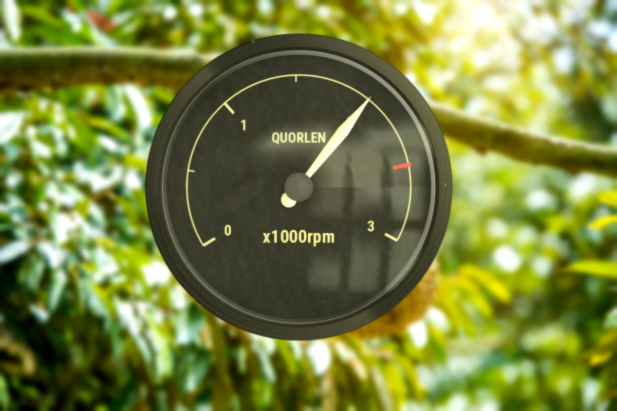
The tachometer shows 2000 rpm
